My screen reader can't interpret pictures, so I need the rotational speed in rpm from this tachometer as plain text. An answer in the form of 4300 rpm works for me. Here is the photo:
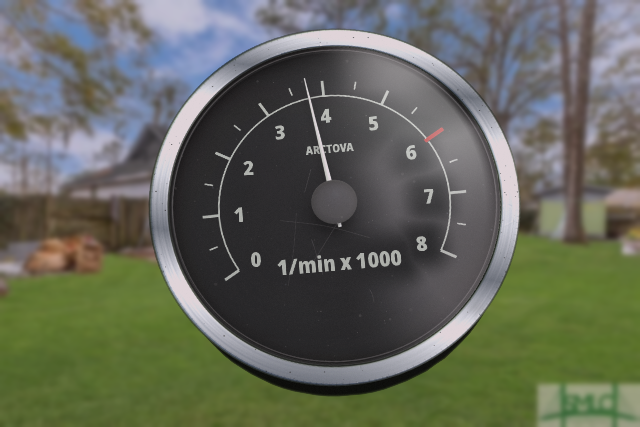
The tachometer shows 3750 rpm
